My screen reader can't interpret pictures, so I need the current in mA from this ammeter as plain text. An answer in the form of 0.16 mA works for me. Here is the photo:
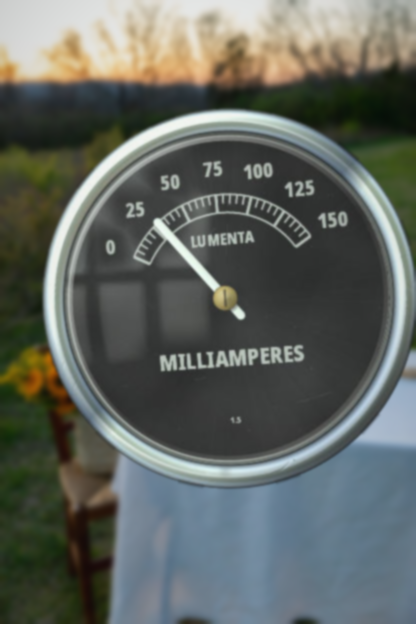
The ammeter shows 30 mA
